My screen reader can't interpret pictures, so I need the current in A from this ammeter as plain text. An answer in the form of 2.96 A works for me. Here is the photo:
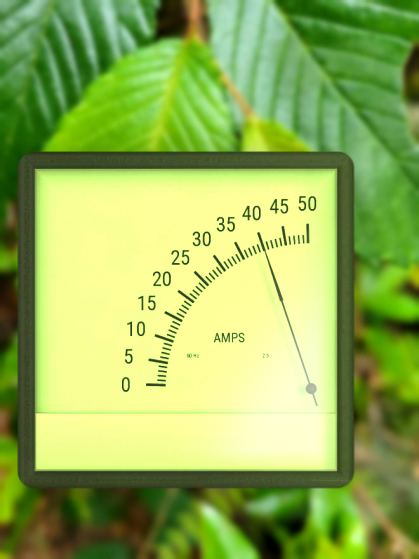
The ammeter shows 40 A
